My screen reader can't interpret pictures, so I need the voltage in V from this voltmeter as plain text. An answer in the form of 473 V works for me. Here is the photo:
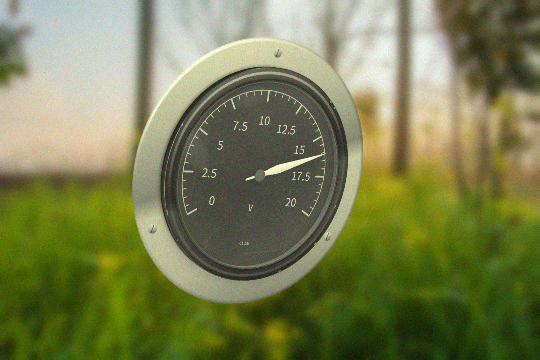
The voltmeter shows 16 V
